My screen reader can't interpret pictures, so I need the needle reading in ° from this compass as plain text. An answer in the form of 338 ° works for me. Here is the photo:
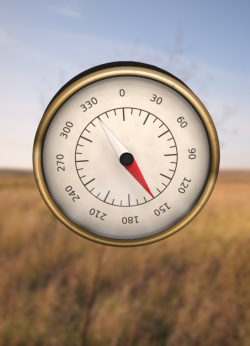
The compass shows 150 °
